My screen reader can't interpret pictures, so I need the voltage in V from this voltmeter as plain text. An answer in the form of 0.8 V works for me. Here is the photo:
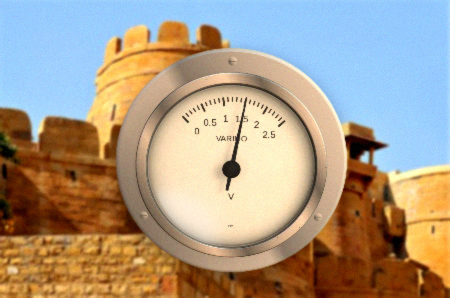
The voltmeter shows 1.5 V
